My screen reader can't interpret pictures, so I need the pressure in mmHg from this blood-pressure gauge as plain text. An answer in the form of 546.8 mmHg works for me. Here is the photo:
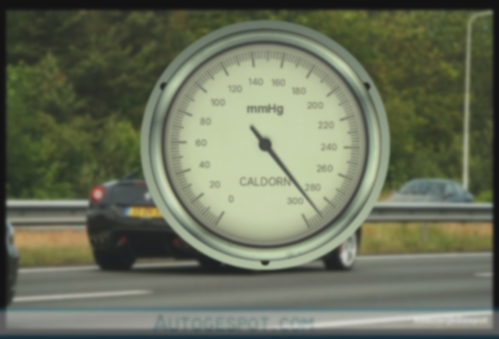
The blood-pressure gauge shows 290 mmHg
